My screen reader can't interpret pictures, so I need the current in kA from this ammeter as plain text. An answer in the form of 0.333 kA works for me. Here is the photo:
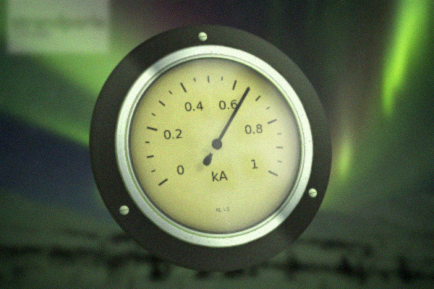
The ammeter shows 0.65 kA
